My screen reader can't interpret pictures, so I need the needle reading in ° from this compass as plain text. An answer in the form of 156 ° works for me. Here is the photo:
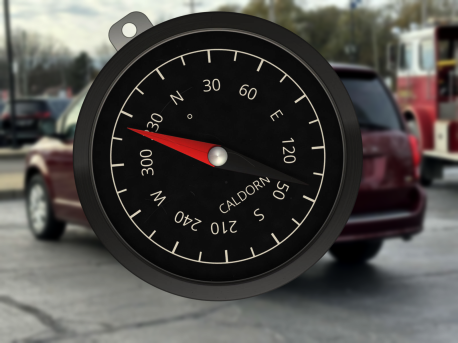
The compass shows 322.5 °
